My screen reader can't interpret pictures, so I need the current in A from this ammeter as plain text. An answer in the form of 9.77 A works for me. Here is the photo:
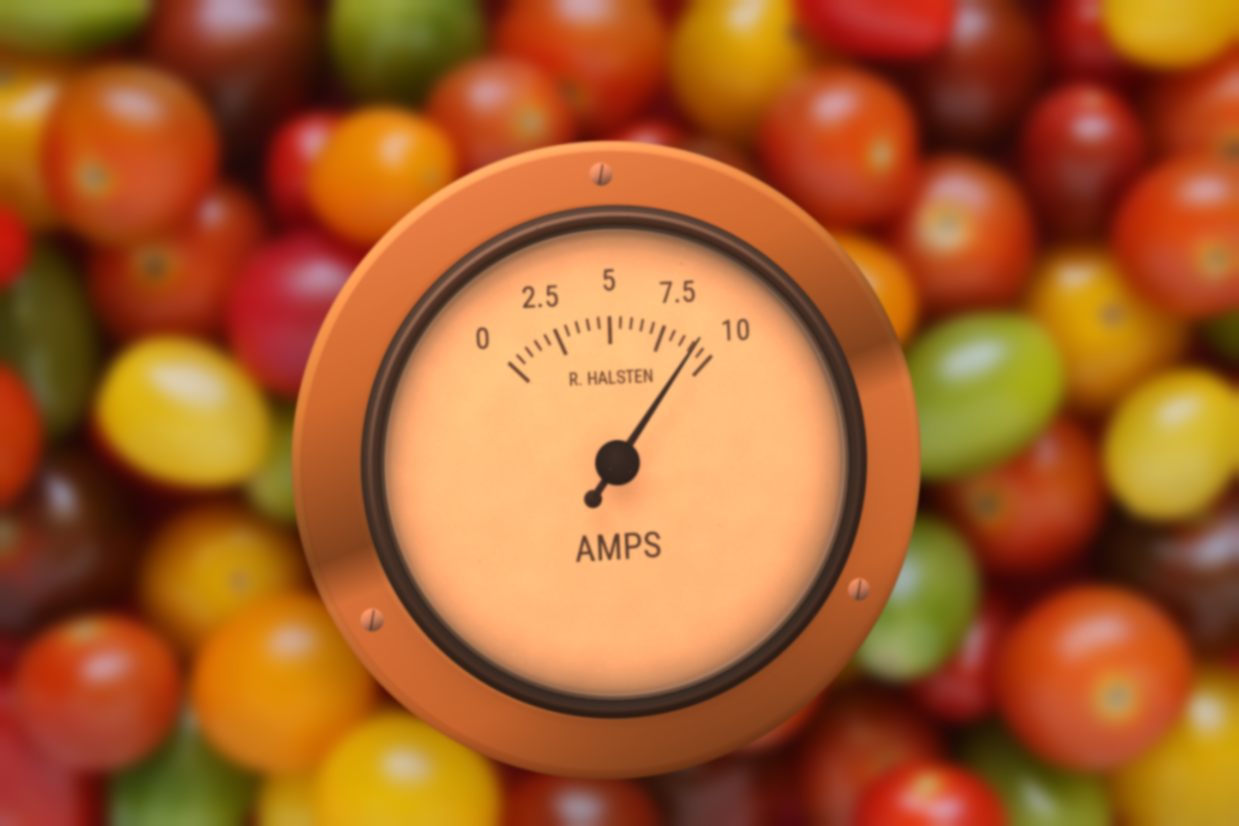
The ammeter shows 9 A
